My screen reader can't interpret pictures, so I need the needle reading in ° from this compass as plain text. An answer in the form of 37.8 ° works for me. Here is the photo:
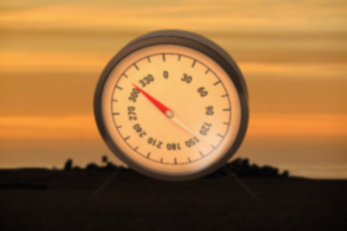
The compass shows 315 °
